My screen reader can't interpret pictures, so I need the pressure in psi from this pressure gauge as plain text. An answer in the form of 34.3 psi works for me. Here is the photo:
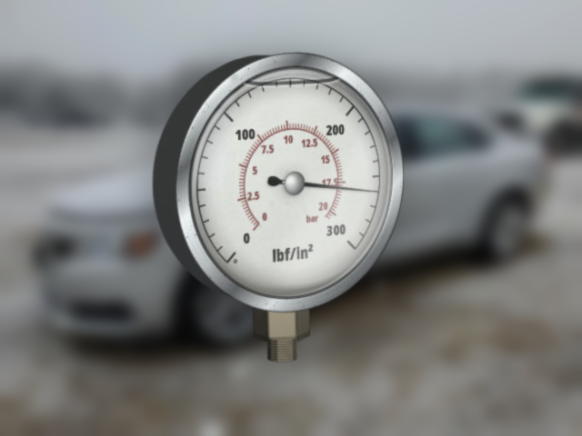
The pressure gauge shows 260 psi
